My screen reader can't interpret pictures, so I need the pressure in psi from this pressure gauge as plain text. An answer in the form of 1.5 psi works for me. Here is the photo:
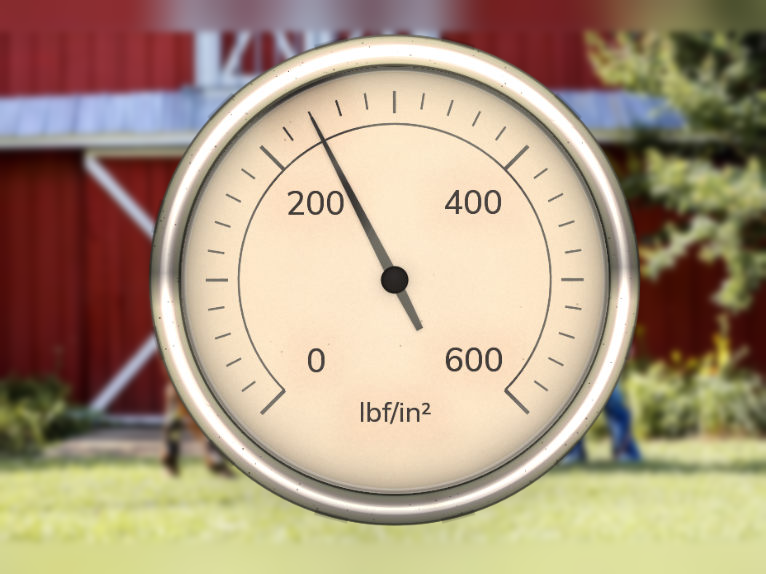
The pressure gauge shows 240 psi
